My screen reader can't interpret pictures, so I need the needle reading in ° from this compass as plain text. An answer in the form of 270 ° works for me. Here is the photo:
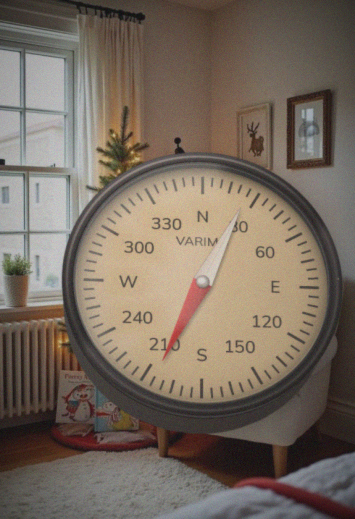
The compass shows 205 °
